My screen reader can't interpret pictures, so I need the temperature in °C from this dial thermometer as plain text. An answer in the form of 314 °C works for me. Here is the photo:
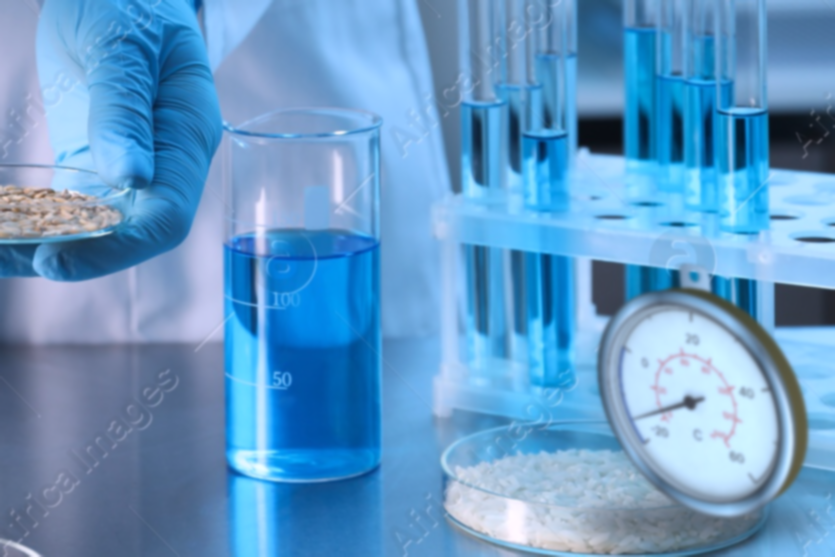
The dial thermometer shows -15 °C
